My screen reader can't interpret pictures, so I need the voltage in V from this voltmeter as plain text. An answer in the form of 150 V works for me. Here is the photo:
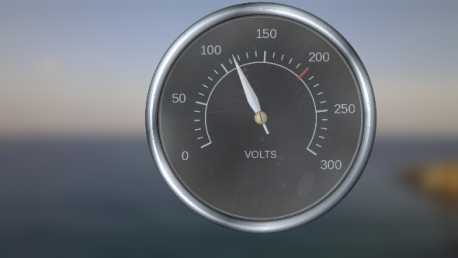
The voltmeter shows 115 V
